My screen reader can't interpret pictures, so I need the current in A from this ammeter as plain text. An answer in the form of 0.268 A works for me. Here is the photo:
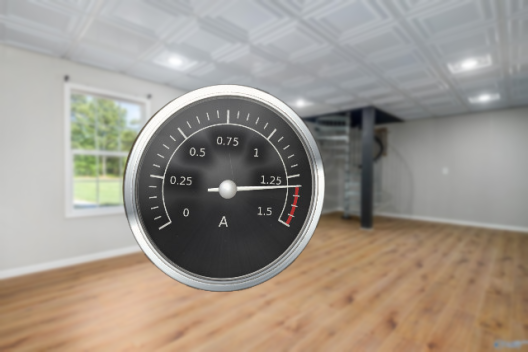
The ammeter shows 1.3 A
